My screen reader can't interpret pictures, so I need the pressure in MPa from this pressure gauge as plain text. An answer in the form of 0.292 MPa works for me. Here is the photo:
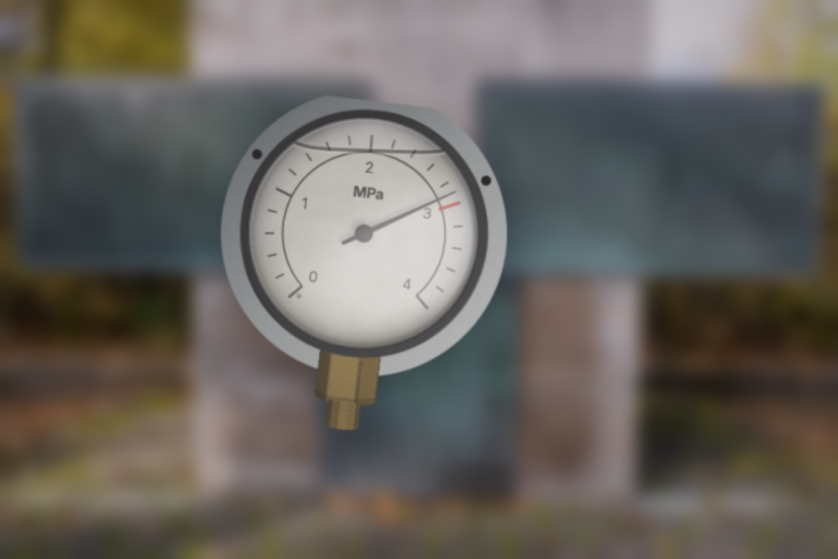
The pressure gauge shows 2.9 MPa
